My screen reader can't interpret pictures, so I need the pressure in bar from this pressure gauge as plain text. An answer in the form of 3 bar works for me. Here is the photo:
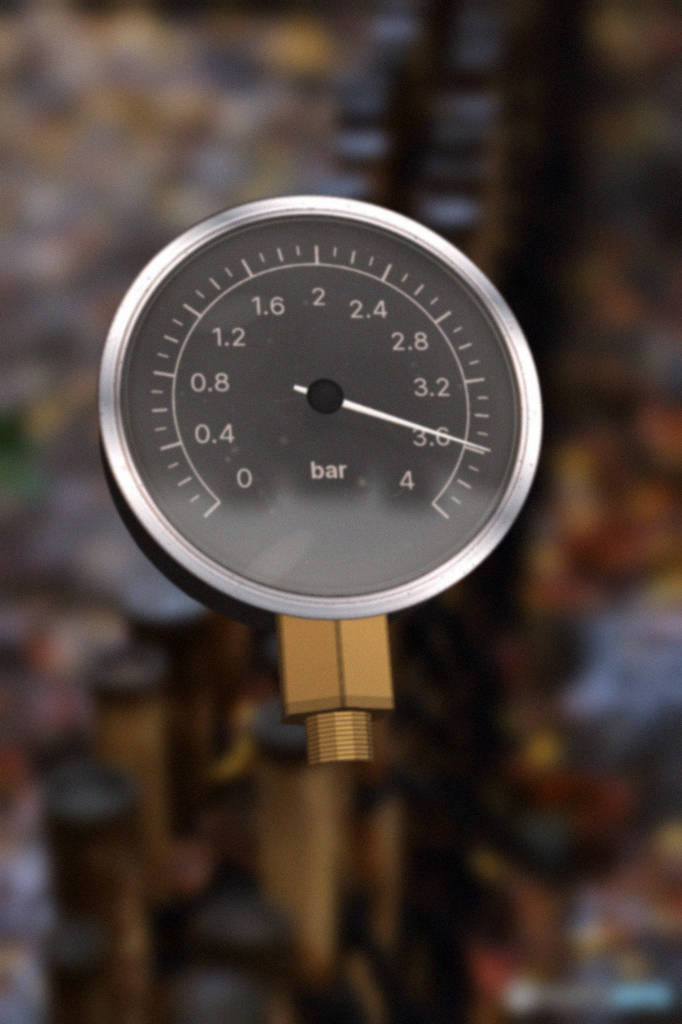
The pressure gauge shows 3.6 bar
